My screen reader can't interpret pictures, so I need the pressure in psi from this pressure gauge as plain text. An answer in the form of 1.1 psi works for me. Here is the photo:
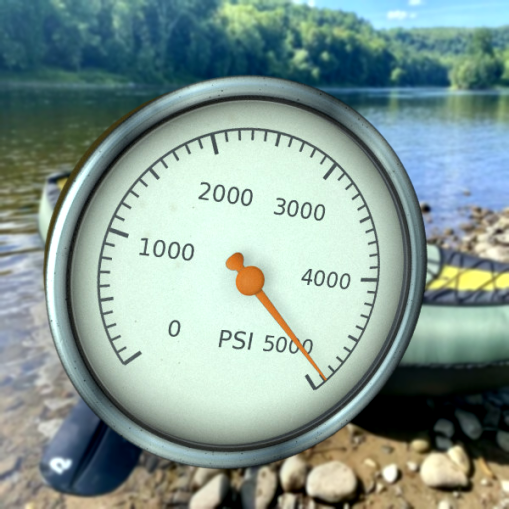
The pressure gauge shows 4900 psi
